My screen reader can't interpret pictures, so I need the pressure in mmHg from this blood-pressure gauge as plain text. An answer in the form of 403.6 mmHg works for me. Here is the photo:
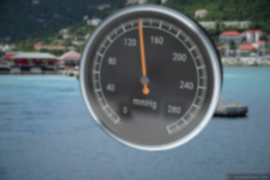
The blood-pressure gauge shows 140 mmHg
